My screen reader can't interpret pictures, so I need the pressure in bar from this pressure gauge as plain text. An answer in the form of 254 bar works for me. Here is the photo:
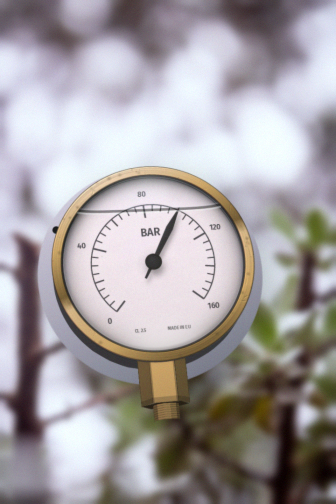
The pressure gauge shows 100 bar
